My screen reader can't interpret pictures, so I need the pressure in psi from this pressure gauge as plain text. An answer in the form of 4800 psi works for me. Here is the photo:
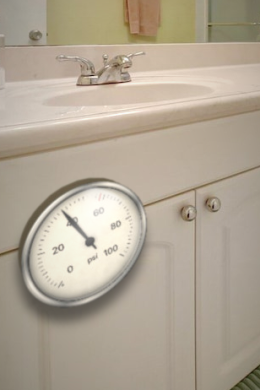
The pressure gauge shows 40 psi
